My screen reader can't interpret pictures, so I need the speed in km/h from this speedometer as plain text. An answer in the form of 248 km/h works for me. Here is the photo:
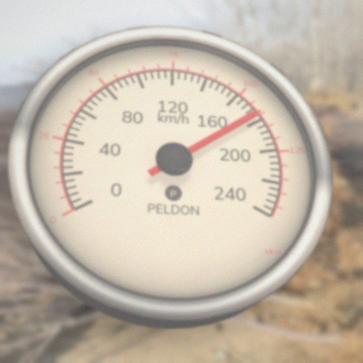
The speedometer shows 176 km/h
